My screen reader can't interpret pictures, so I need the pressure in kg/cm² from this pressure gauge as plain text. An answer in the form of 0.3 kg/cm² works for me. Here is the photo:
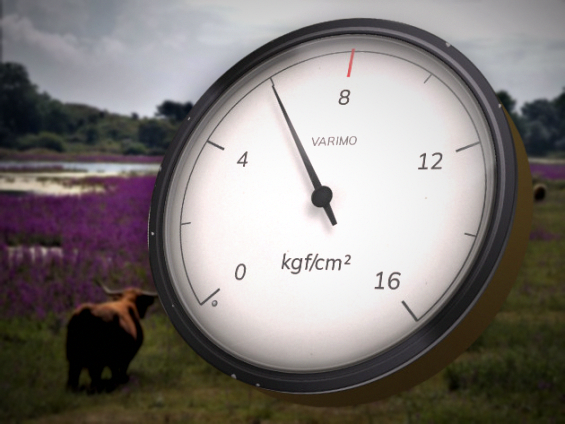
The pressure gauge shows 6 kg/cm²
